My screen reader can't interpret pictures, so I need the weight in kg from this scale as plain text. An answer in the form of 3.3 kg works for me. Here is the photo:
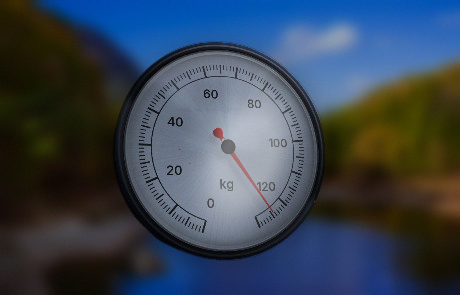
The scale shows 125 kg
